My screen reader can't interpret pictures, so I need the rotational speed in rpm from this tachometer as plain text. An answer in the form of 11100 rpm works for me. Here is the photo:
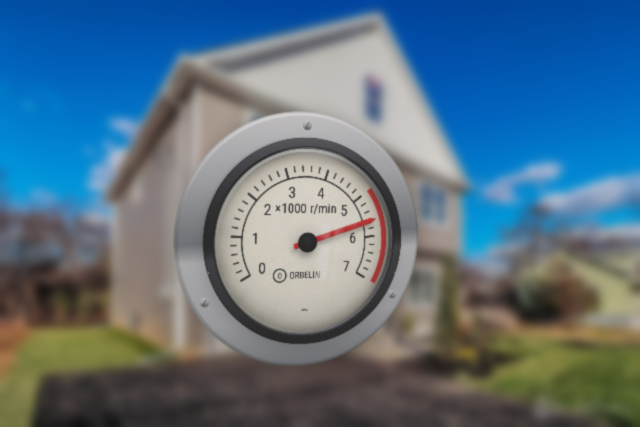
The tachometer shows 5600 rpm
